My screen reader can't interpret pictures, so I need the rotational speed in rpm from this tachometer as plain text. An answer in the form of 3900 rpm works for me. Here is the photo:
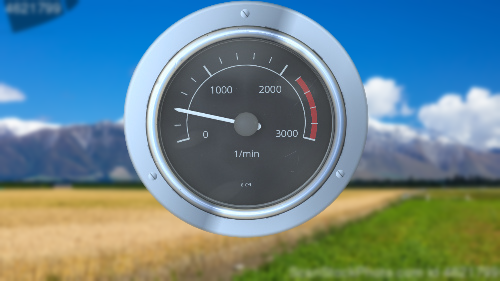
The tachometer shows 400 rpm
